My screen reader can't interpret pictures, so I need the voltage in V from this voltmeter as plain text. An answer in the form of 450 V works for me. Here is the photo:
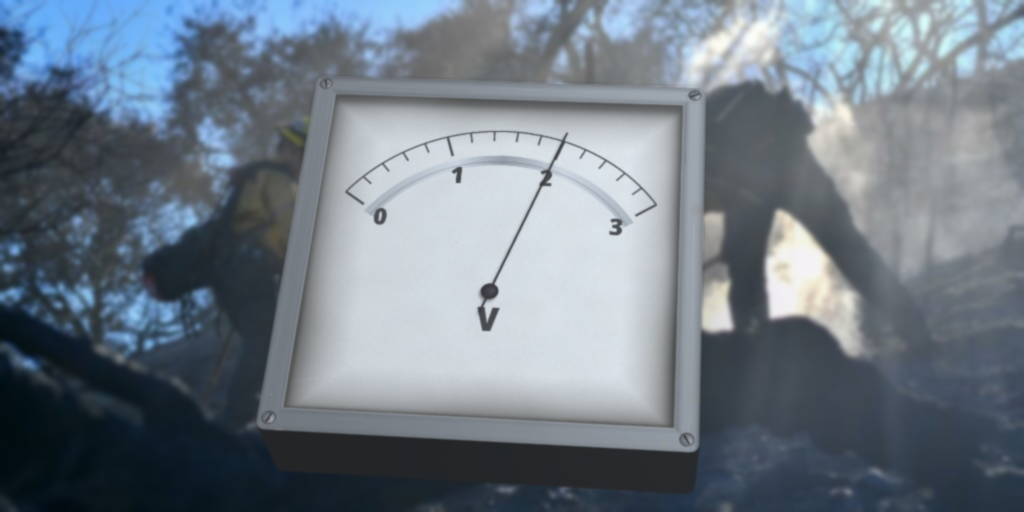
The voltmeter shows 2 V
